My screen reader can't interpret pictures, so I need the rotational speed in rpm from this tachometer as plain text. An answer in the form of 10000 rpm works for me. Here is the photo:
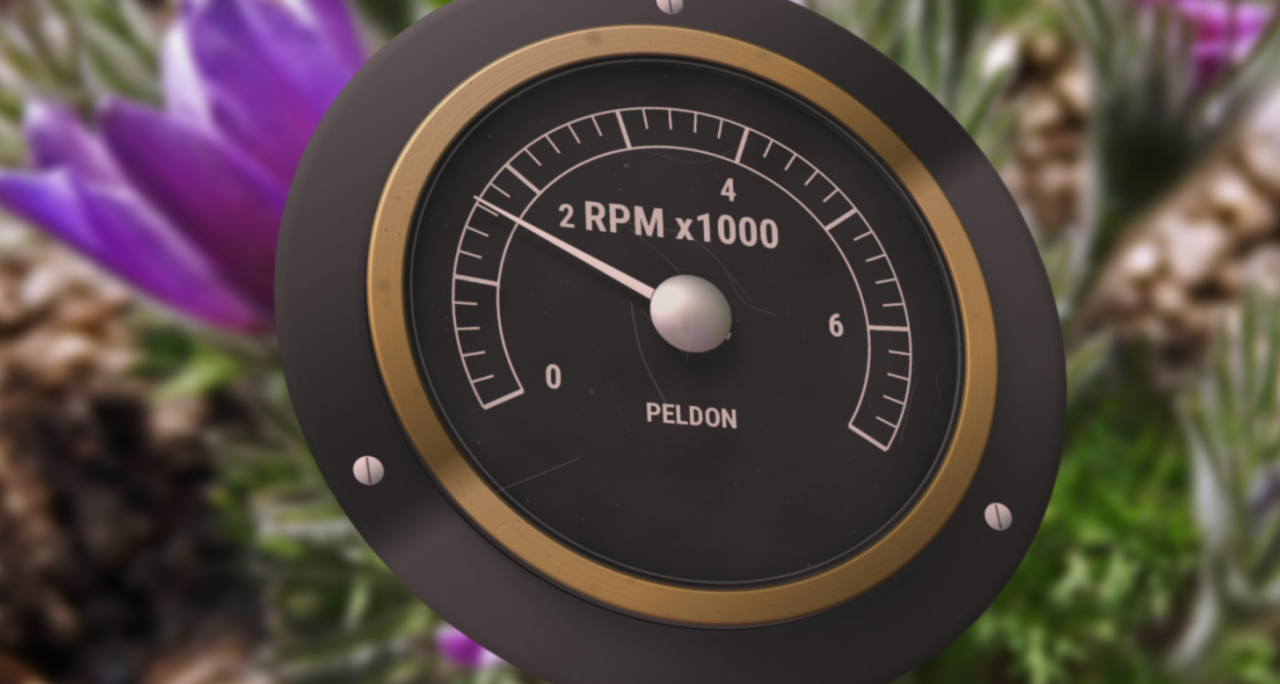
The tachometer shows 1600 rpm
